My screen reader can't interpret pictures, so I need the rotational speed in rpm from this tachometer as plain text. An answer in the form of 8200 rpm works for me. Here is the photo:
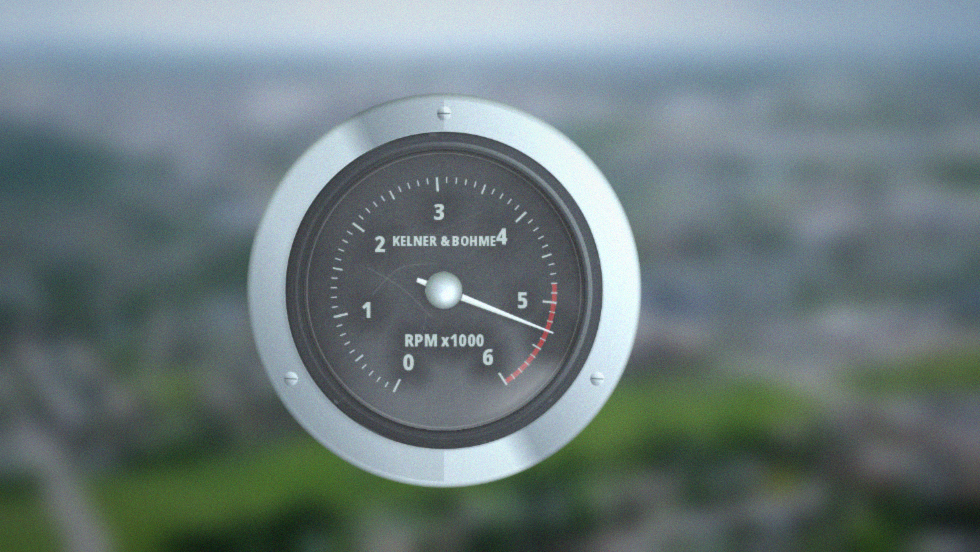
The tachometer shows 5300 rpm
